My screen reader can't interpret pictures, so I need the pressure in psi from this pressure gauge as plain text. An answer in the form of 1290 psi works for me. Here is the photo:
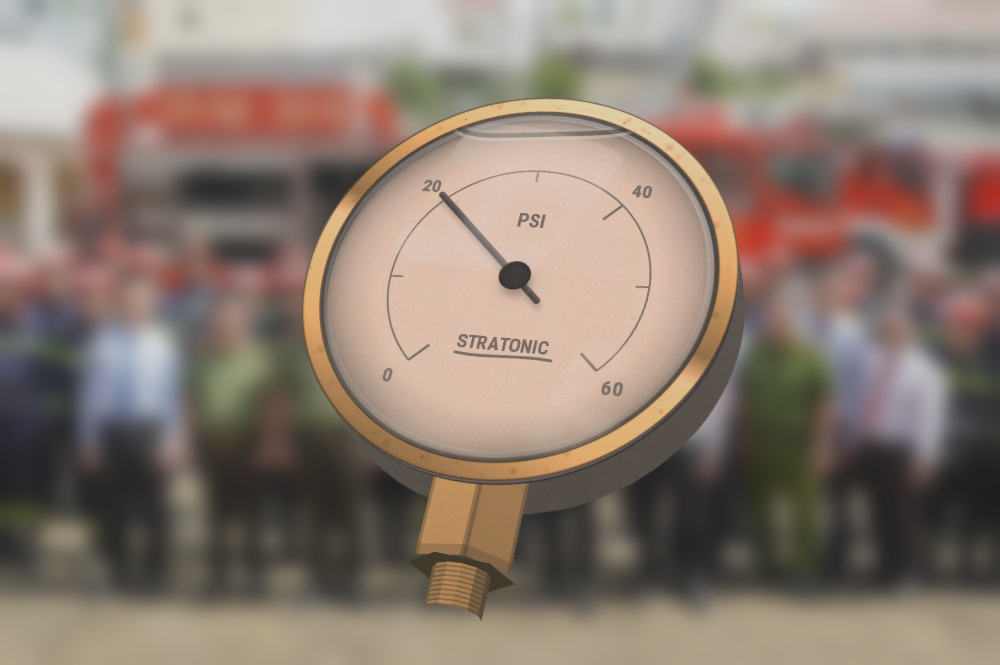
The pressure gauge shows 20 psi
